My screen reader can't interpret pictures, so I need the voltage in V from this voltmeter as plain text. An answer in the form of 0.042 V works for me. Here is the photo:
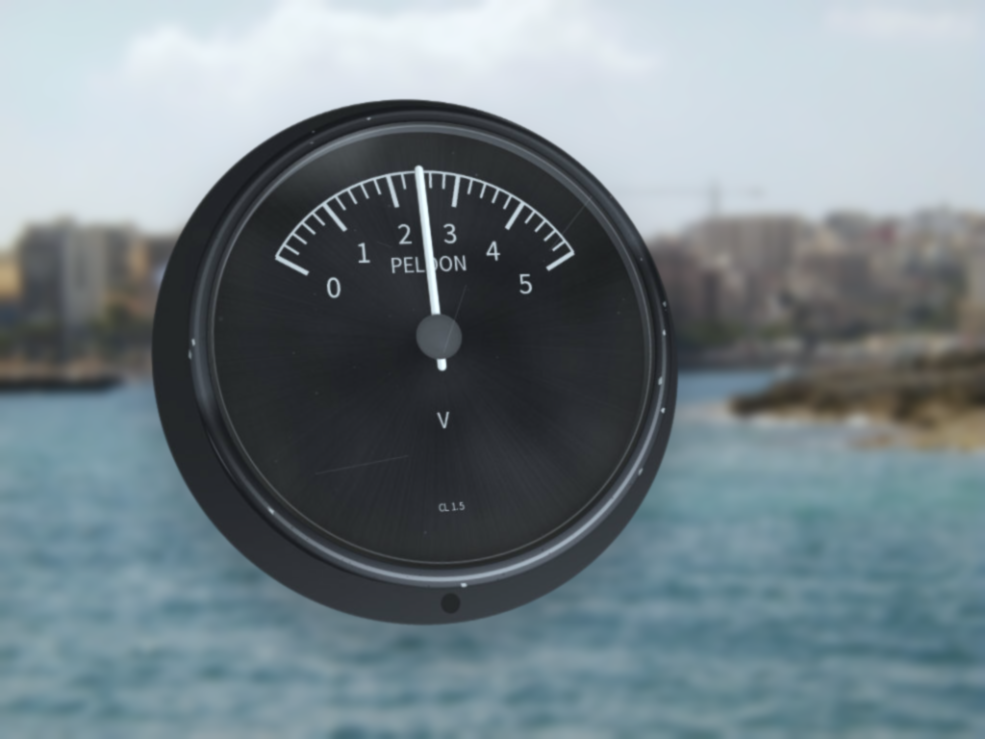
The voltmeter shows 2.4 V
